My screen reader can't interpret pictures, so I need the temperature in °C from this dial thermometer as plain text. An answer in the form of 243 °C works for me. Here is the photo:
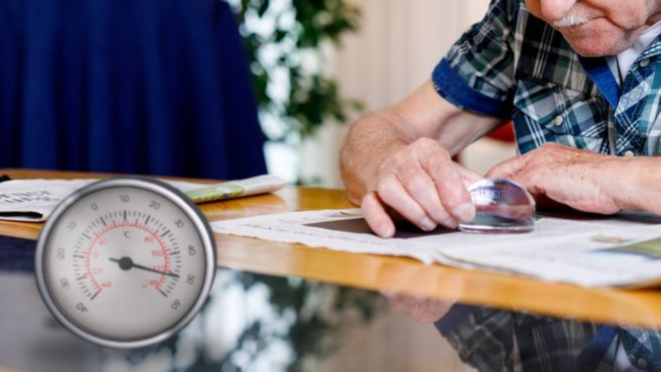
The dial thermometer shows 50 °C
